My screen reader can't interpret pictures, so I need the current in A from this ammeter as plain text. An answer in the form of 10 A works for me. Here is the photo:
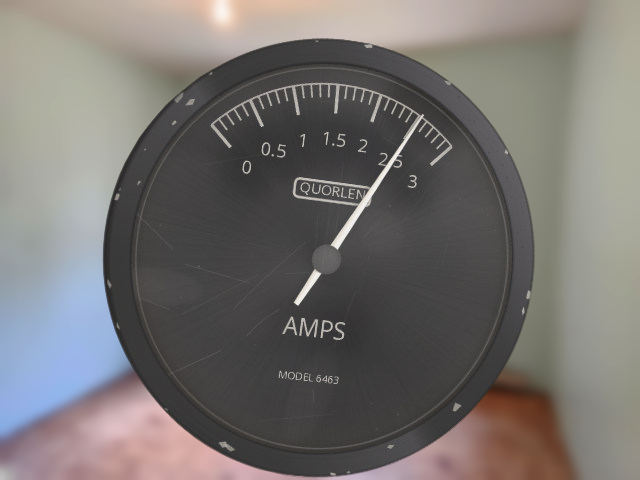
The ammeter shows 2.5 A
